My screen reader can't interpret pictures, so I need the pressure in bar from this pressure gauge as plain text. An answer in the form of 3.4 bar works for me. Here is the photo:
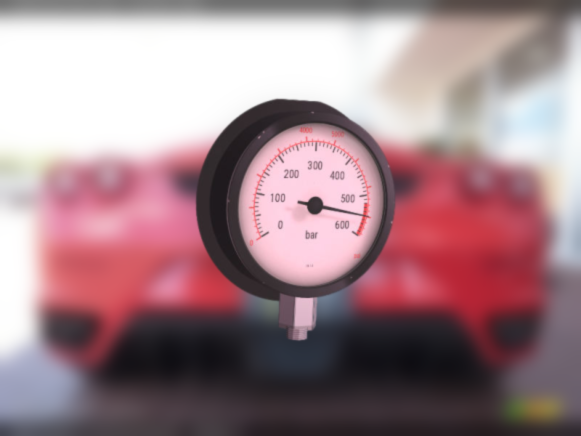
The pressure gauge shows 550 bar
